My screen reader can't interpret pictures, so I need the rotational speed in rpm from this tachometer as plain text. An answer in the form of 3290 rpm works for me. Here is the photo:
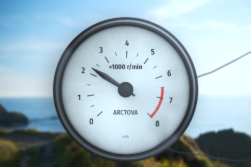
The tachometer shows 2250 rpm
